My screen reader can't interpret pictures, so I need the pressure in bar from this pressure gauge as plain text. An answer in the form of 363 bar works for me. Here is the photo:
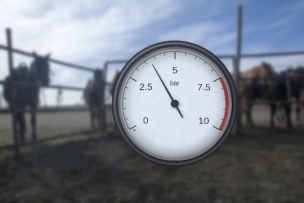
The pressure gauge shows 3.75 bar
